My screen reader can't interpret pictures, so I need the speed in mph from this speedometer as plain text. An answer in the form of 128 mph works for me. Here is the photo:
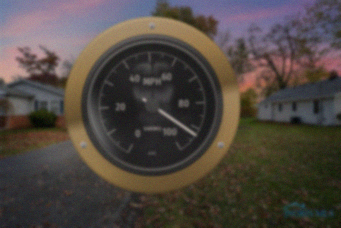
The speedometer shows 92.5 mph
